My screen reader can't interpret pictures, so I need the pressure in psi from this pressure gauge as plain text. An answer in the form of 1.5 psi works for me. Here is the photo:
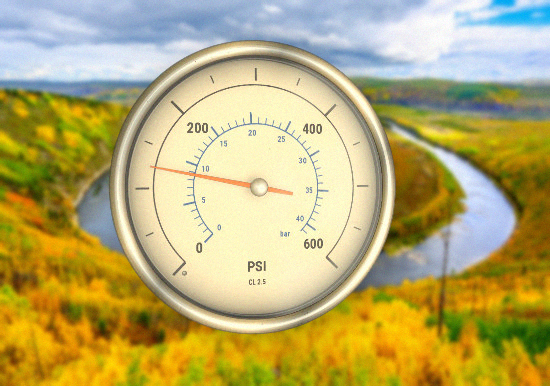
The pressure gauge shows 125 psi
